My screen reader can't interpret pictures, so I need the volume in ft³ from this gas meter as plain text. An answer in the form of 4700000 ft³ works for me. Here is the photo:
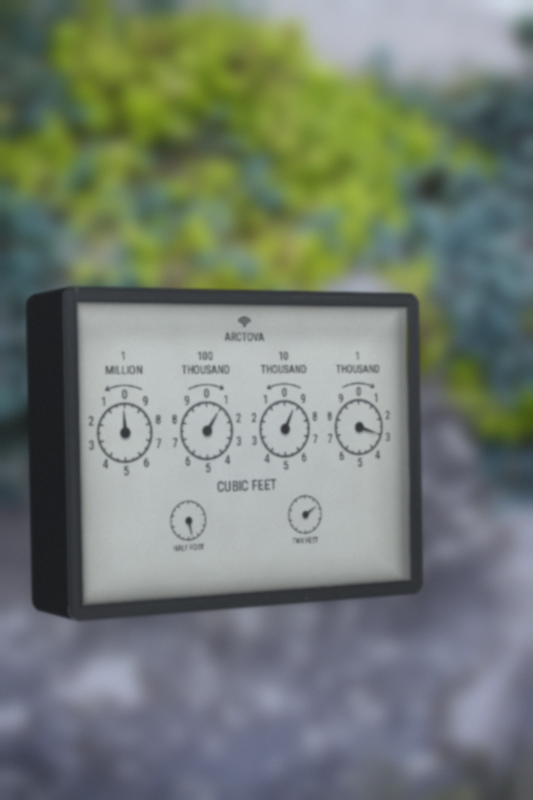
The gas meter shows 9300 ft³
